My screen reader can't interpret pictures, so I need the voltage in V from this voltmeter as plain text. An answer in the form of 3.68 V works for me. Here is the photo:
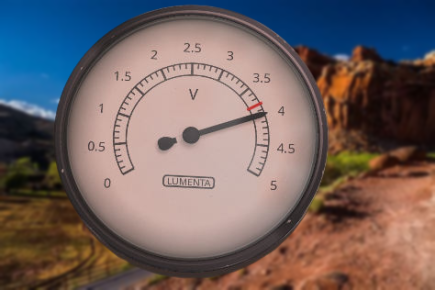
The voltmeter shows 4 V
